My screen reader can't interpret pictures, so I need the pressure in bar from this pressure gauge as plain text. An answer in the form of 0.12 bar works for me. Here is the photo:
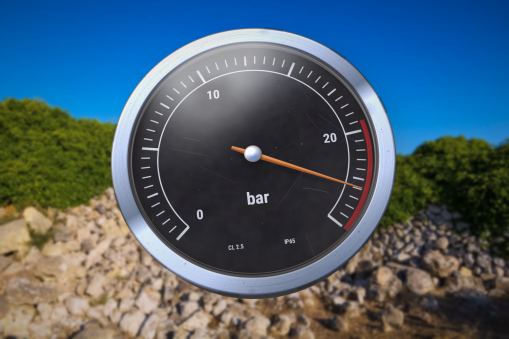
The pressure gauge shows 23 bar
